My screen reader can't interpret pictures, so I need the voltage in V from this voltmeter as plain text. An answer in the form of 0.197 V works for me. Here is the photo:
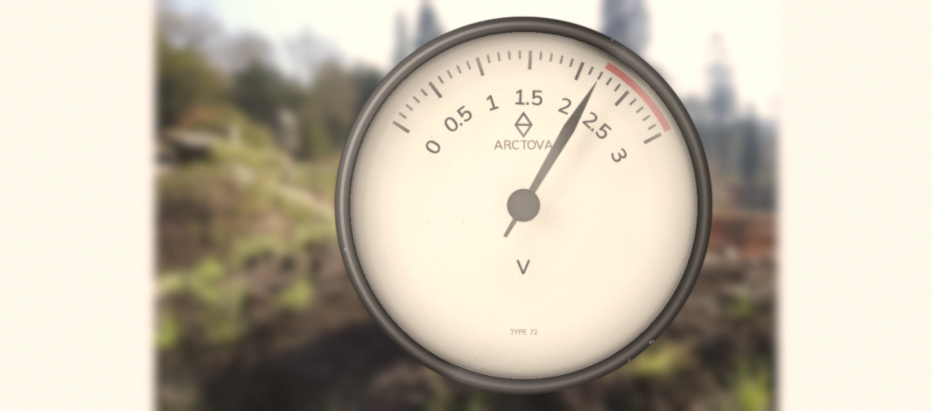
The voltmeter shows 2.2 V
